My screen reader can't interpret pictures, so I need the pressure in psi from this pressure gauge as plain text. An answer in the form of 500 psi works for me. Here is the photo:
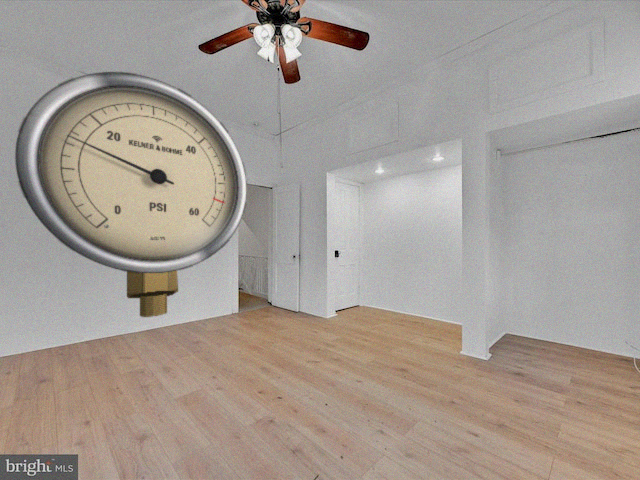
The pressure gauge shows 15 psi
